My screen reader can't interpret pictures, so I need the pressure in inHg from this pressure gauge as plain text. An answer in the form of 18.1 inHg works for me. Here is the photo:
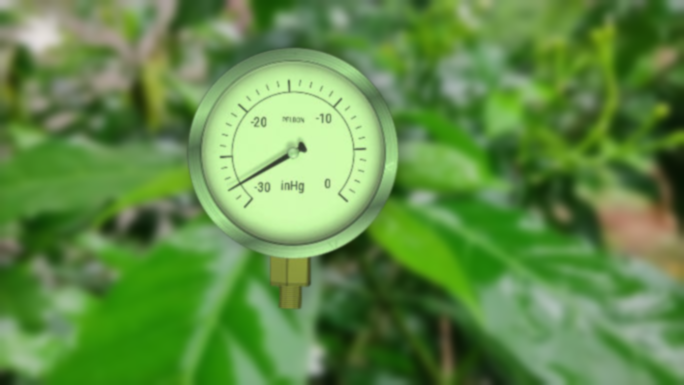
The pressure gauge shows -28 inHg
